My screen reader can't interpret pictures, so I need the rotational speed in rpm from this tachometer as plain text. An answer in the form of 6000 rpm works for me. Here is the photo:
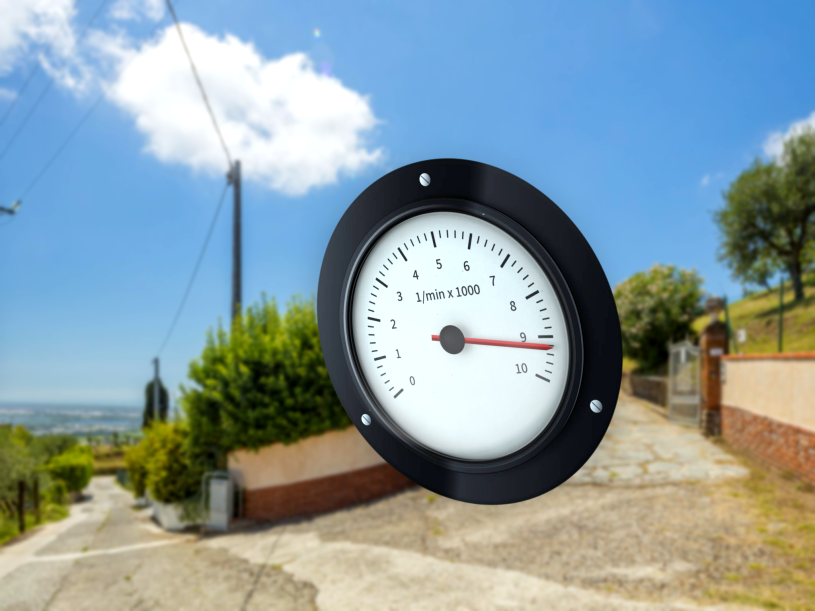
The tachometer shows 9200 rpm
